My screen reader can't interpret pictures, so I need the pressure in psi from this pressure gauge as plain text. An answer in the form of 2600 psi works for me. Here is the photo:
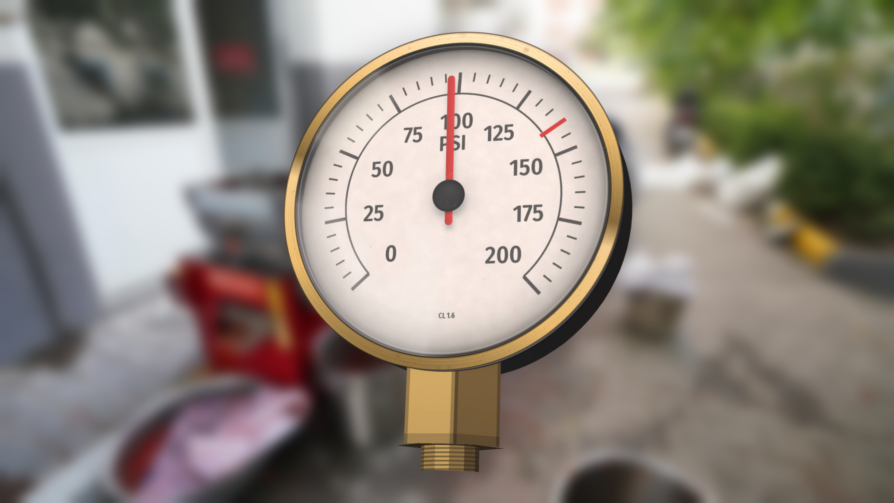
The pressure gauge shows 97.5 psi
